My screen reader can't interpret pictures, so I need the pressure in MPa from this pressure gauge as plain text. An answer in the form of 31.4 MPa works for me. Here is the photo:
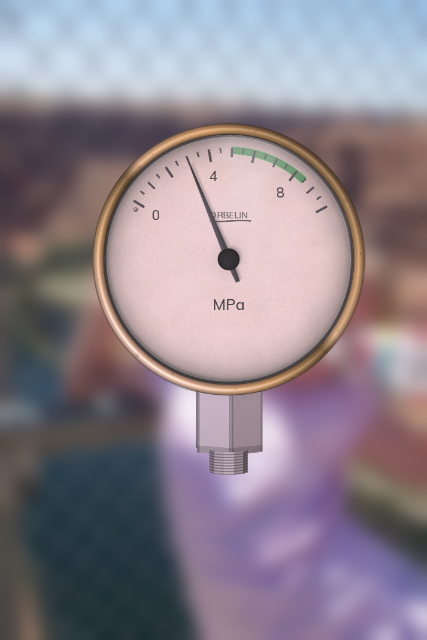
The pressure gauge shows 3 MPa
